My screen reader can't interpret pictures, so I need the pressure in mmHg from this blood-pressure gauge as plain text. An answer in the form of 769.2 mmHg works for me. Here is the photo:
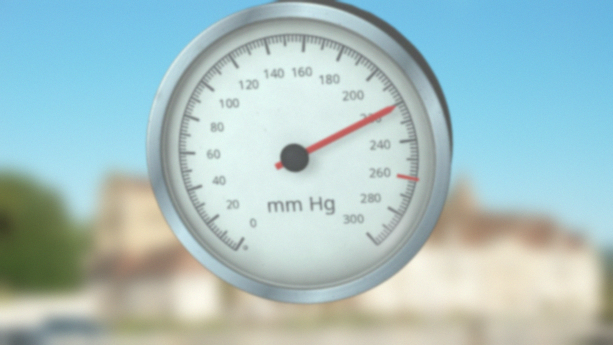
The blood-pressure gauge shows 220 mmHg
